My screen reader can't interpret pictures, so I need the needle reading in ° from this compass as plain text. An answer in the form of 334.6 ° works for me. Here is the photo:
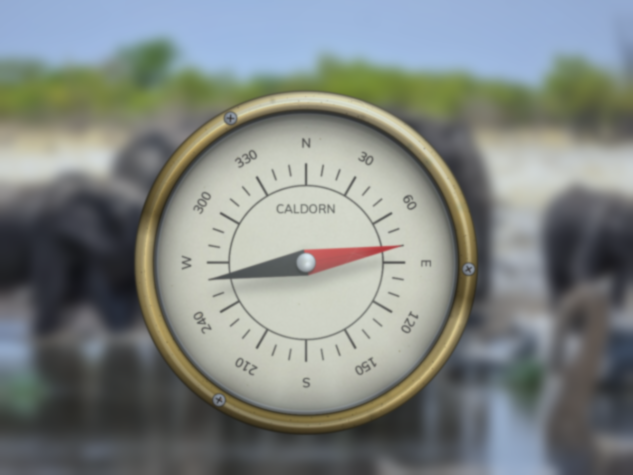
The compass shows 80 °
